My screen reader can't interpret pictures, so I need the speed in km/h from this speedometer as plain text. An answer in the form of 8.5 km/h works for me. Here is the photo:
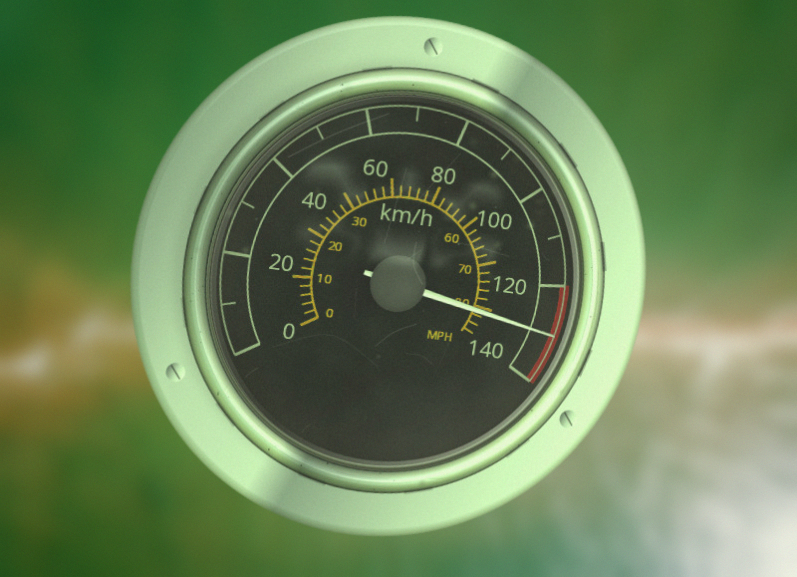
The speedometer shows 130 km/h
